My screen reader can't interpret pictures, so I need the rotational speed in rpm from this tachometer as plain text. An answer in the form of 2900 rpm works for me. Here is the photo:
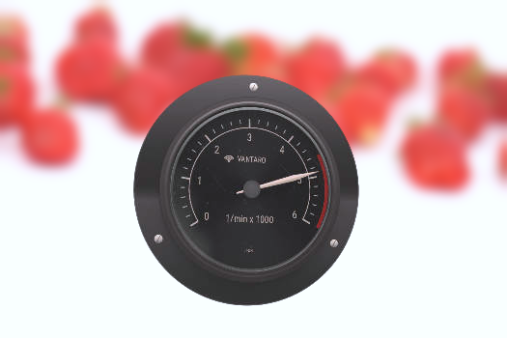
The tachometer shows 4900 rpm
